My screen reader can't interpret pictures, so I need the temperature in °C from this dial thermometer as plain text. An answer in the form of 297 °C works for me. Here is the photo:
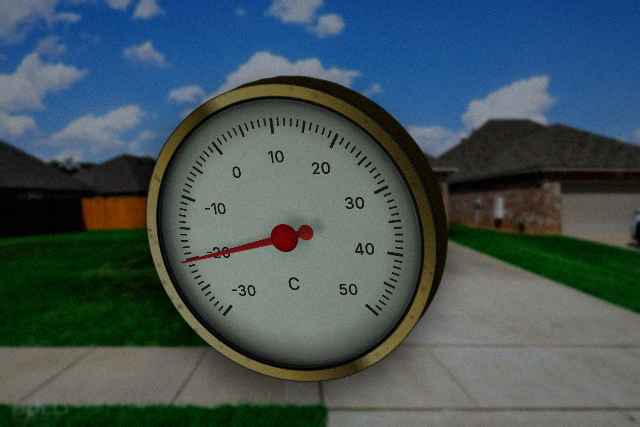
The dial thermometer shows -20 °C
